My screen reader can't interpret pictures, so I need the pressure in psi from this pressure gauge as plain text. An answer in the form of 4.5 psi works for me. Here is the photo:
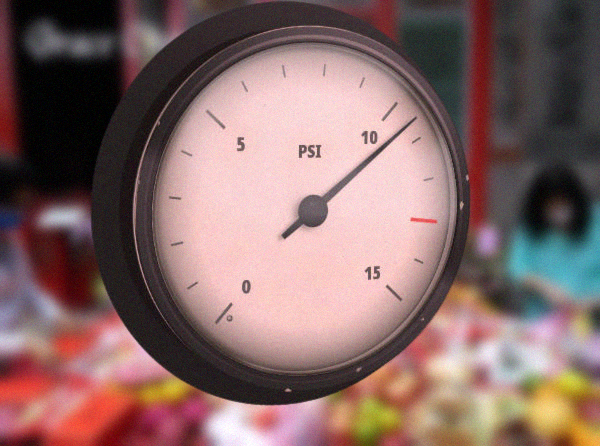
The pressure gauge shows 10.5 psi
